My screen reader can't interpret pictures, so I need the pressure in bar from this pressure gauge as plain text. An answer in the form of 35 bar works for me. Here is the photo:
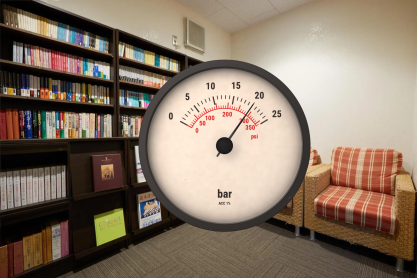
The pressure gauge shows 20 bar
